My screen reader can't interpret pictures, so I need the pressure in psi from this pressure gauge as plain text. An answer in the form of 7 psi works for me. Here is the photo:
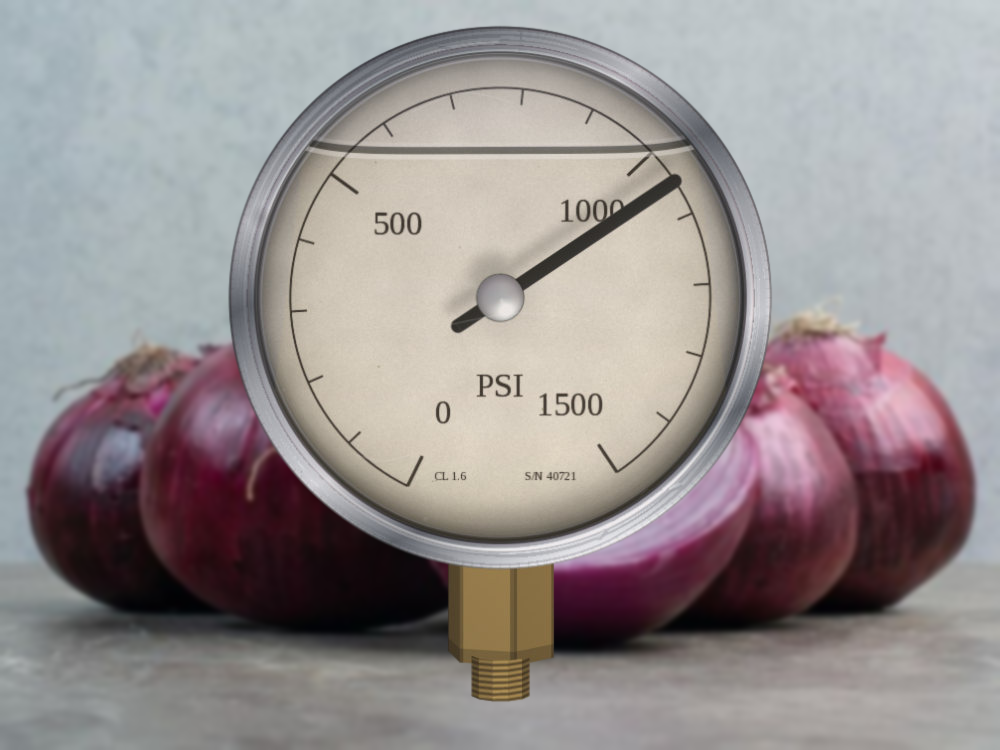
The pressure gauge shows 1050 psi
